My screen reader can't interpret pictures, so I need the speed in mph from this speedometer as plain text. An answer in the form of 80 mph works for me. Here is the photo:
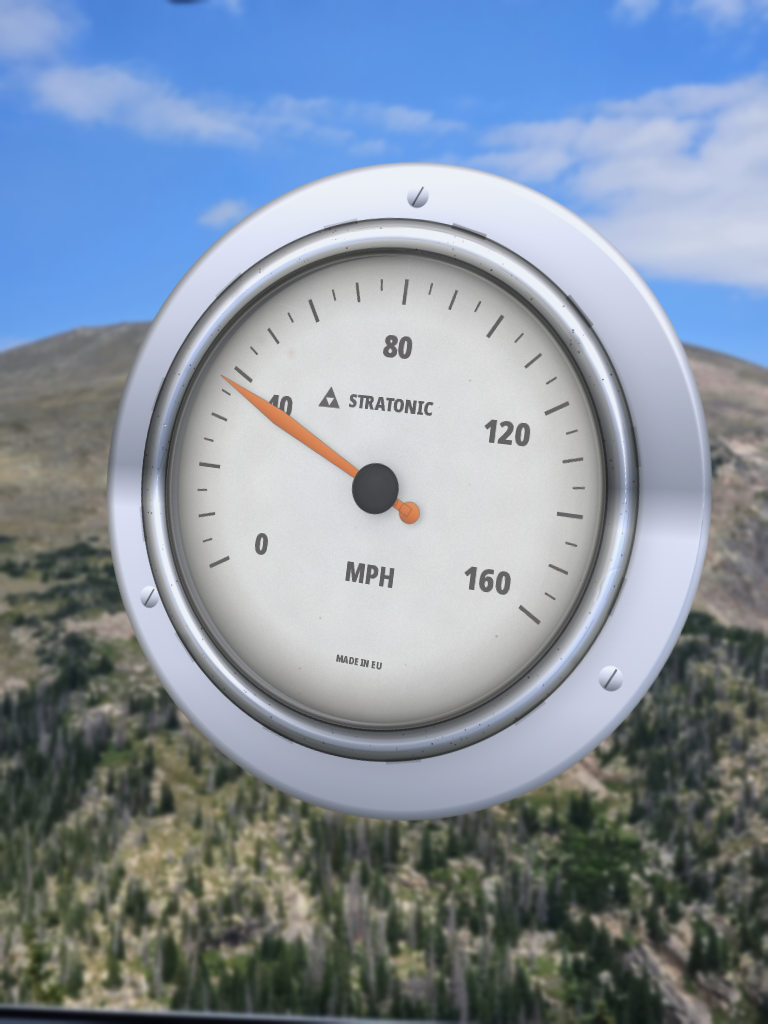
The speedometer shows 37.5 mph
